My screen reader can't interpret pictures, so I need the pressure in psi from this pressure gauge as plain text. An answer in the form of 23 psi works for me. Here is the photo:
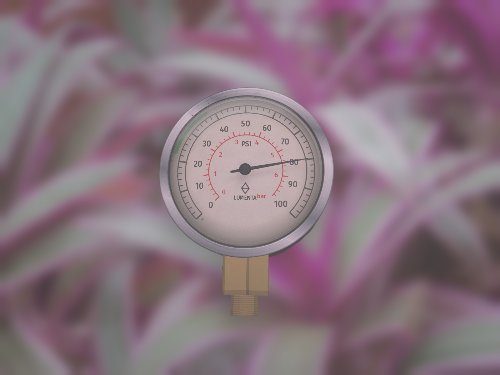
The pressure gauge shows 80 psi
